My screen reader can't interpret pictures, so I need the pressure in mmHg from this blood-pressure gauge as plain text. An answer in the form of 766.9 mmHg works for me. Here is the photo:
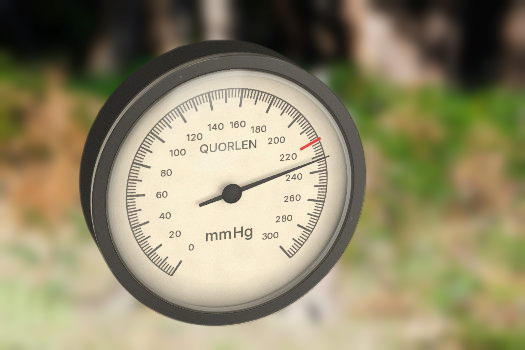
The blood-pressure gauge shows 230 mmHg
